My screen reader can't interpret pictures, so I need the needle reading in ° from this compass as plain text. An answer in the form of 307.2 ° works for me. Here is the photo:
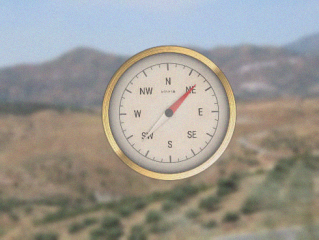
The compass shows 45 °
